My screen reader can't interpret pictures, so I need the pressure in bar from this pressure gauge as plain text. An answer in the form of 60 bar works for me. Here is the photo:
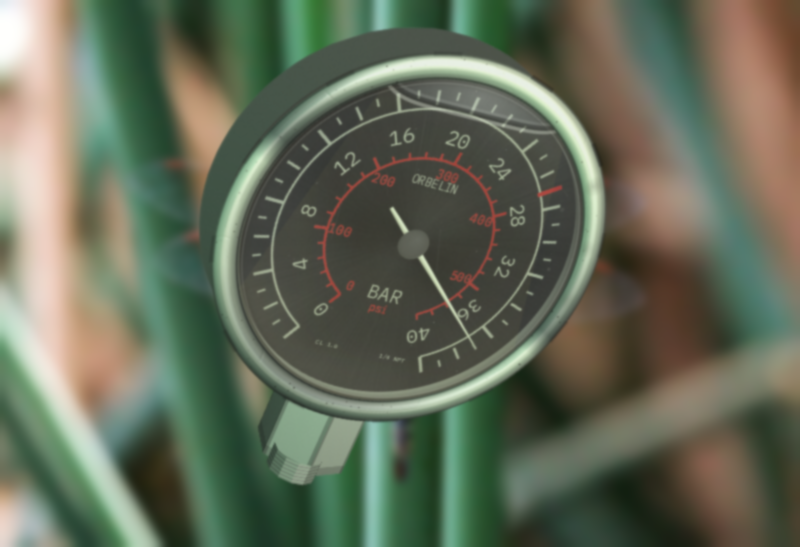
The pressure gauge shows 37 bar
